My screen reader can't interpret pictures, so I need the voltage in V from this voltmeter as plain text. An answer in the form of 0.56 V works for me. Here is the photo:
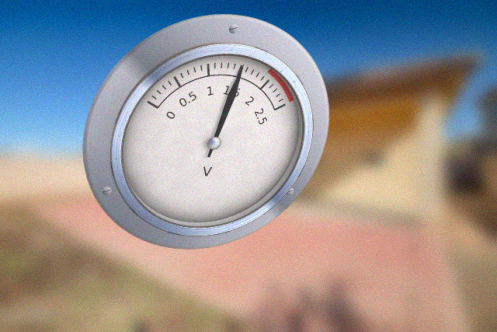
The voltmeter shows 1.5 V
